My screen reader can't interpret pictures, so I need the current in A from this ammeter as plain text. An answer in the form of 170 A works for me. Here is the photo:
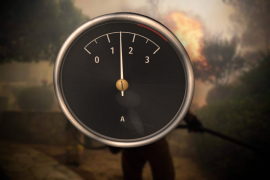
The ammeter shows 1.5 A
